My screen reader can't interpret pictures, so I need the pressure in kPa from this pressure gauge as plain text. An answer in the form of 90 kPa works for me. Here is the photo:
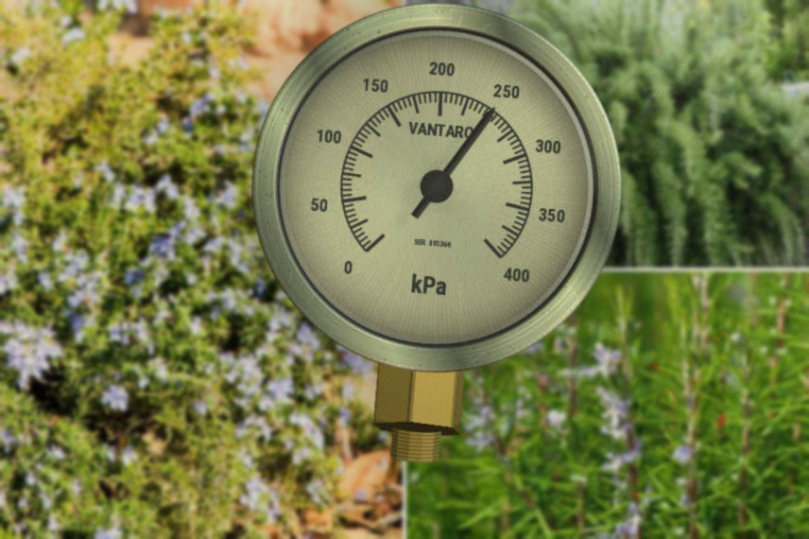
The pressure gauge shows 250 kPa
